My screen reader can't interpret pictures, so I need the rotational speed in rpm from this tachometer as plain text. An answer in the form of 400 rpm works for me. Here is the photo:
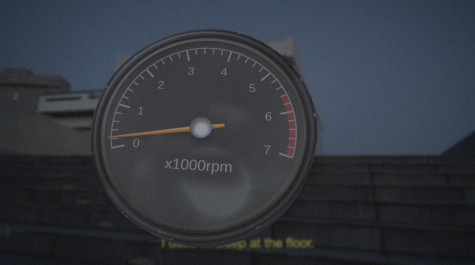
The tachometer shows 200 rpm
